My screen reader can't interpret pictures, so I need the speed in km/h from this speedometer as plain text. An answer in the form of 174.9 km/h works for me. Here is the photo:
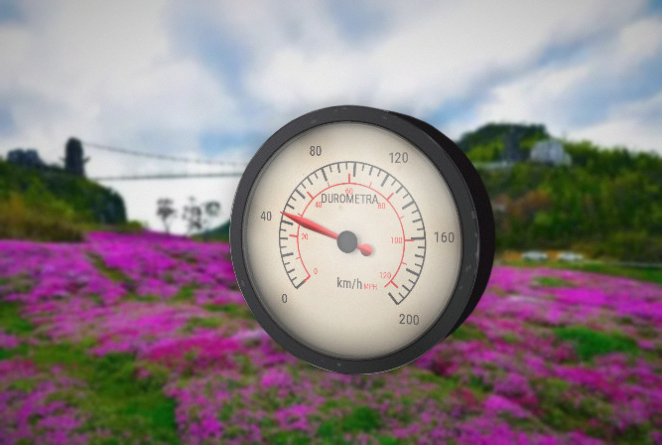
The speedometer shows 45 km/h
